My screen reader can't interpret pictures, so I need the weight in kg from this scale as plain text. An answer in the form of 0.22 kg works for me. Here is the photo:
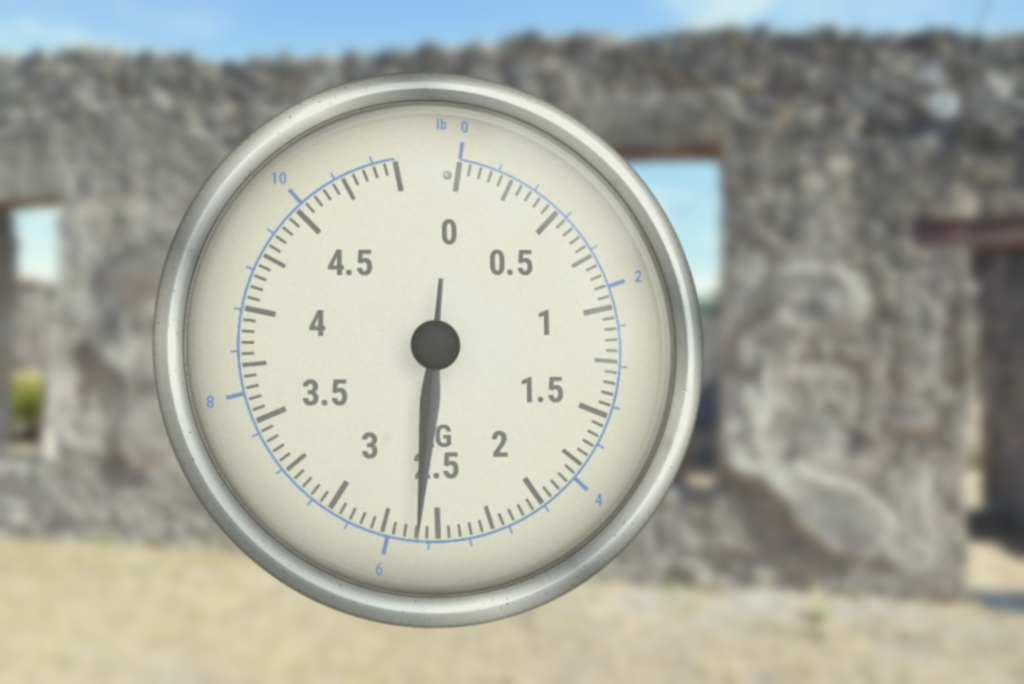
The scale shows 2.6 kg
